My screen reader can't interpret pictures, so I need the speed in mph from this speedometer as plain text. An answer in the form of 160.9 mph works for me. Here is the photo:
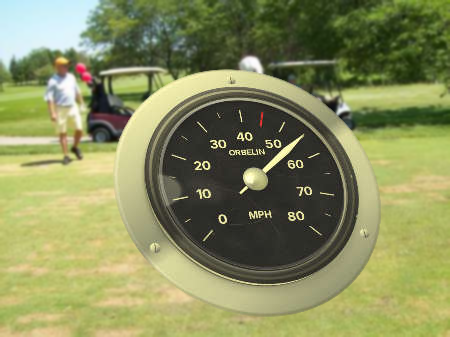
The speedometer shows 55 mph
